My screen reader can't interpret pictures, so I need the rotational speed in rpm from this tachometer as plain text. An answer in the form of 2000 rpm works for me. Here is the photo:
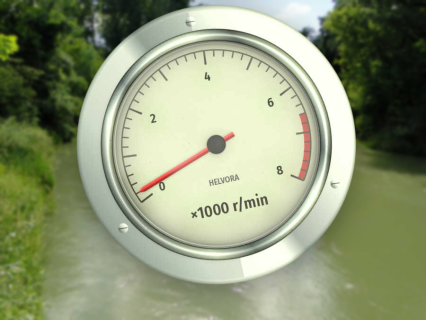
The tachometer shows 200 rpm
